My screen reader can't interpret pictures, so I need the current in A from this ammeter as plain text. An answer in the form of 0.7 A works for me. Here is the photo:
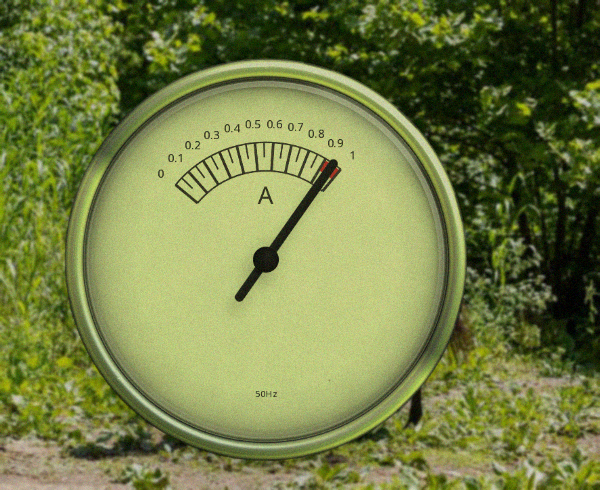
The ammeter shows 0.95 A
